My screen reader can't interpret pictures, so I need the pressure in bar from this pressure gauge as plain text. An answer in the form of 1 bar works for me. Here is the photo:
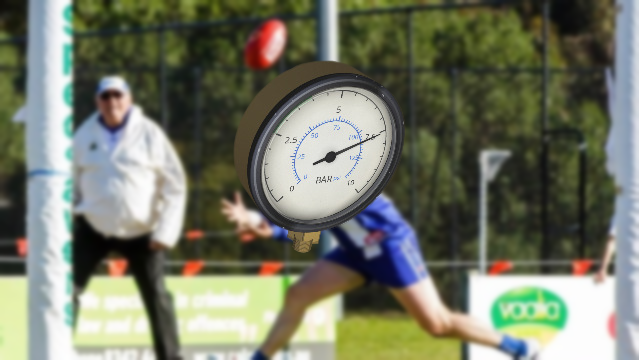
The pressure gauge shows 7.5 bar
